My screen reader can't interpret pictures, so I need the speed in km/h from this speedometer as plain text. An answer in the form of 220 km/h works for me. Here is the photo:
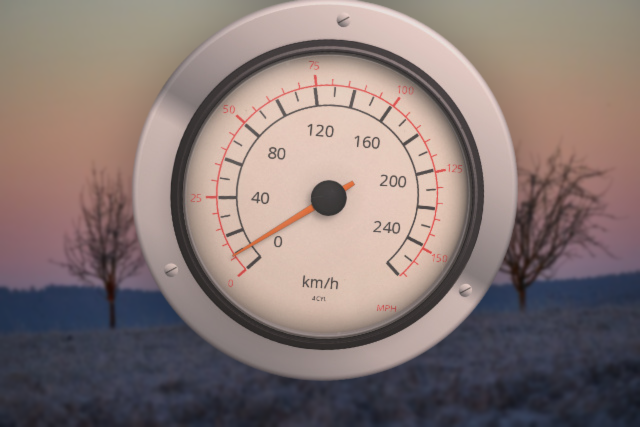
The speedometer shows 10 km/h
